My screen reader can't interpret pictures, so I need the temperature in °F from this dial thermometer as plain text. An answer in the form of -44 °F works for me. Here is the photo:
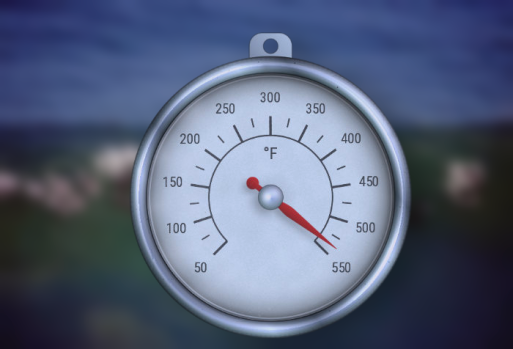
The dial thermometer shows 537.5 °F
